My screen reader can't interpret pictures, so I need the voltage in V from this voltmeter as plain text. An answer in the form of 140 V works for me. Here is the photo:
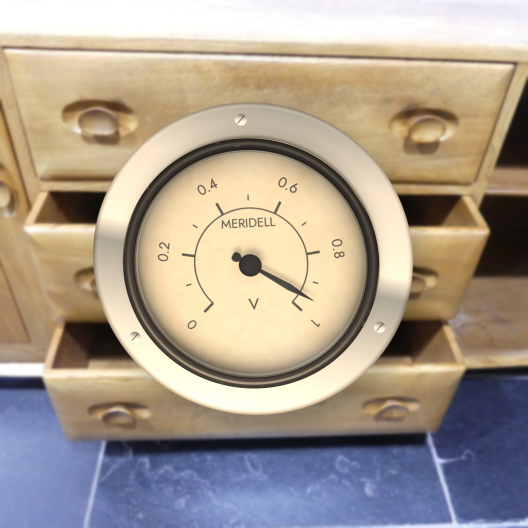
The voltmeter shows 0.95 V
